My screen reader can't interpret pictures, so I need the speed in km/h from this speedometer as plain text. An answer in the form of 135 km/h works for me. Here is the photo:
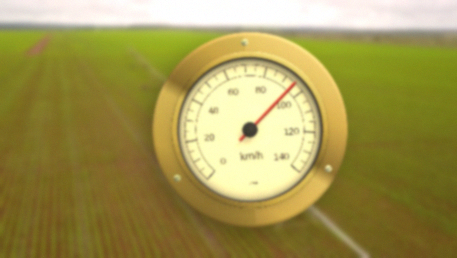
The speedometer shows 95 km/h
